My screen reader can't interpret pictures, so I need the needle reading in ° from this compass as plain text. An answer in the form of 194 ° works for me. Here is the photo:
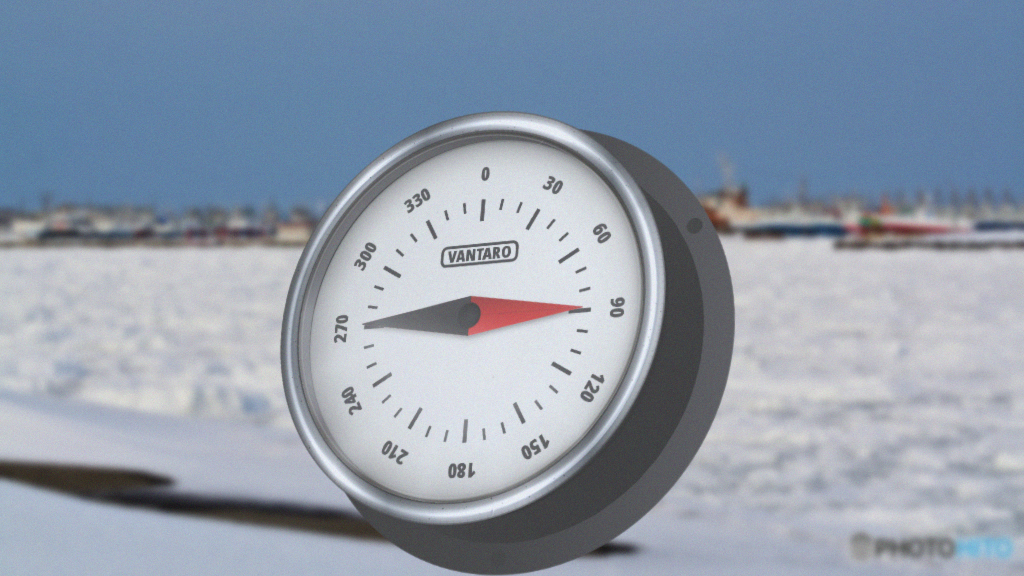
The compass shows 90 °
